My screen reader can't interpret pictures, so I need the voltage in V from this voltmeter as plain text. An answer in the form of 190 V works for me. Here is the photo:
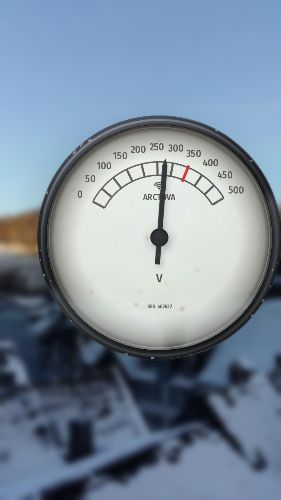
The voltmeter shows 275 V
